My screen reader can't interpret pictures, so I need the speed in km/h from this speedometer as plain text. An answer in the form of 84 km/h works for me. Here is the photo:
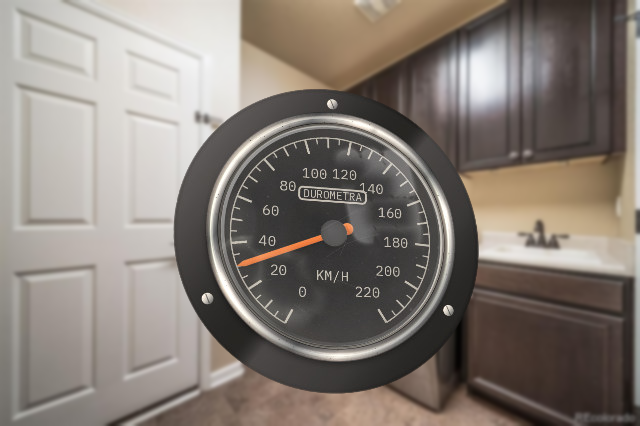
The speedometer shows 30 km/h
